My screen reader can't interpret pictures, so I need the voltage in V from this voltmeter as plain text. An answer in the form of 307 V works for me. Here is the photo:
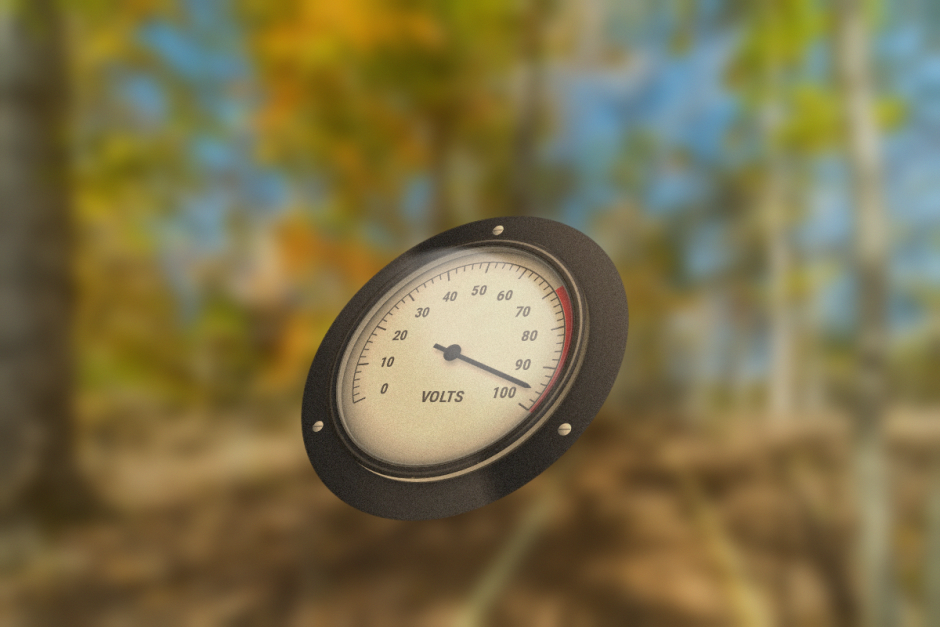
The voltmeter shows 96 V
